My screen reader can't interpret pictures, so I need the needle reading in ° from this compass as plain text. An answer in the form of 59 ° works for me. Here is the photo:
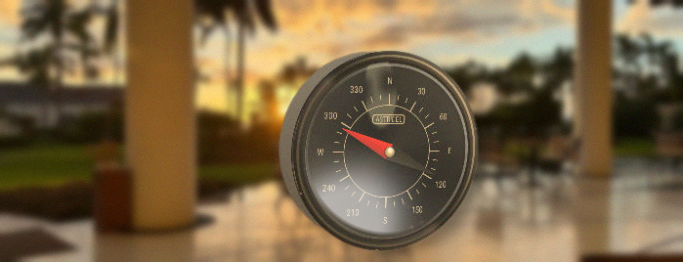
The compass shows 295 °
